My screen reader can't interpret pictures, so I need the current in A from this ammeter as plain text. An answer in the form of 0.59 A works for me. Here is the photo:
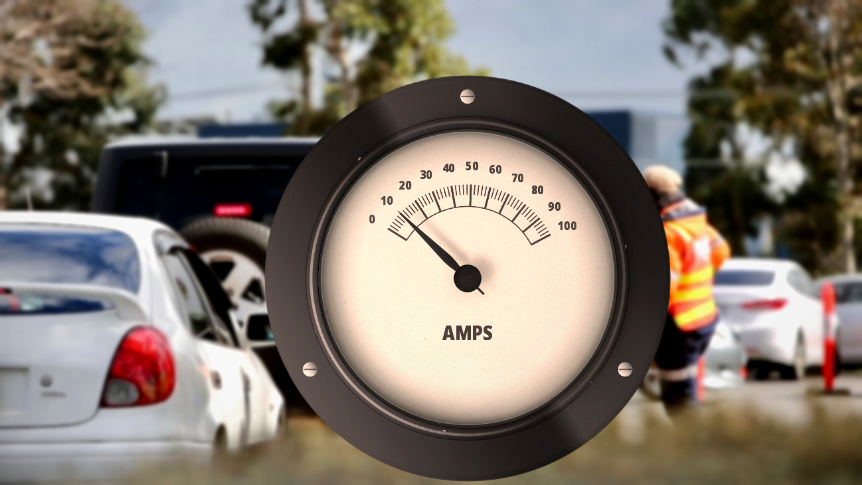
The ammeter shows 10 A
